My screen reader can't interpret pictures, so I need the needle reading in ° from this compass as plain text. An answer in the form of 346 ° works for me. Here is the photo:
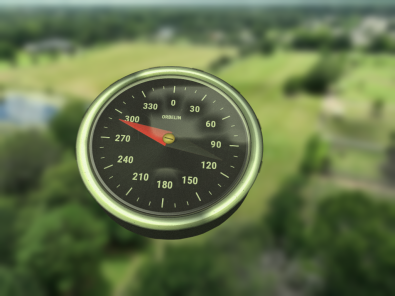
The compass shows 290 °
